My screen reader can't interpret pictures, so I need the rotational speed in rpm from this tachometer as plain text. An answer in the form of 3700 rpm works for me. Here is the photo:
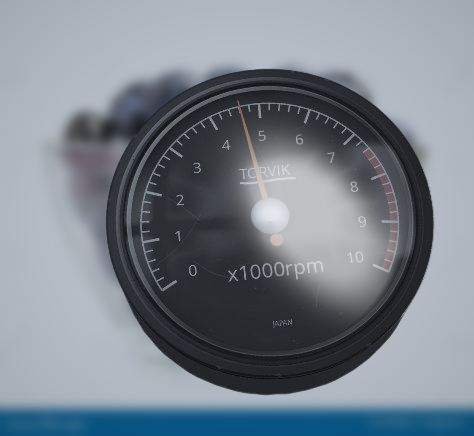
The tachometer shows 4600 rpm
